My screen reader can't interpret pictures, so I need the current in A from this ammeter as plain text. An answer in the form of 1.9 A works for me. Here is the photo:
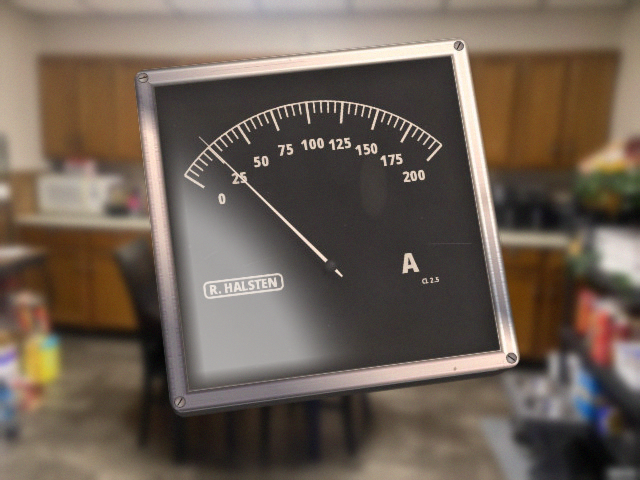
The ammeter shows 25 A
